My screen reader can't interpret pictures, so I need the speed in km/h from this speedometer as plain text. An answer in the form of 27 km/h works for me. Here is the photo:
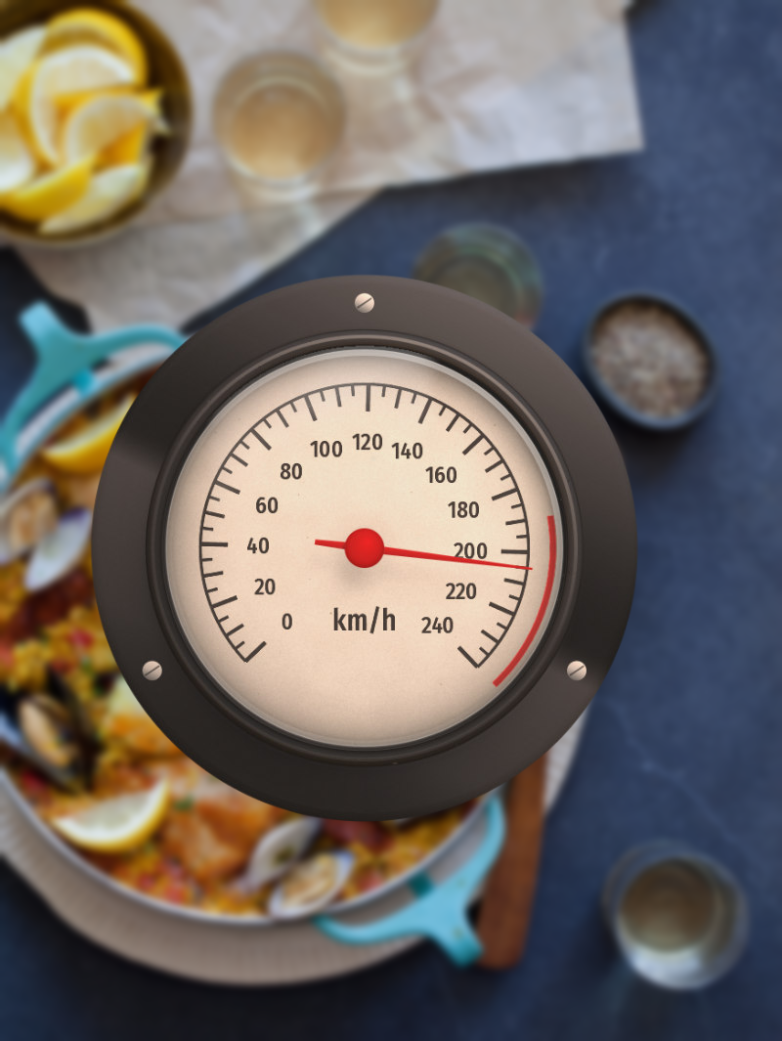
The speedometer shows 205 km/h
